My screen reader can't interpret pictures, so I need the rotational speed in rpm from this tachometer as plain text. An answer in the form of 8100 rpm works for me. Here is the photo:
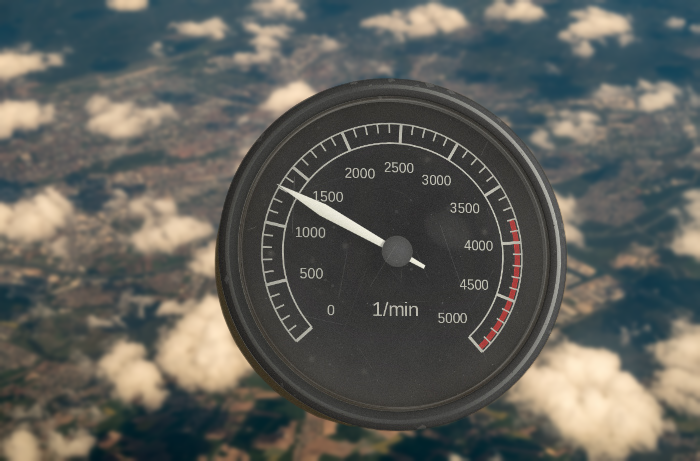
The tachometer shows 1300 rpm
